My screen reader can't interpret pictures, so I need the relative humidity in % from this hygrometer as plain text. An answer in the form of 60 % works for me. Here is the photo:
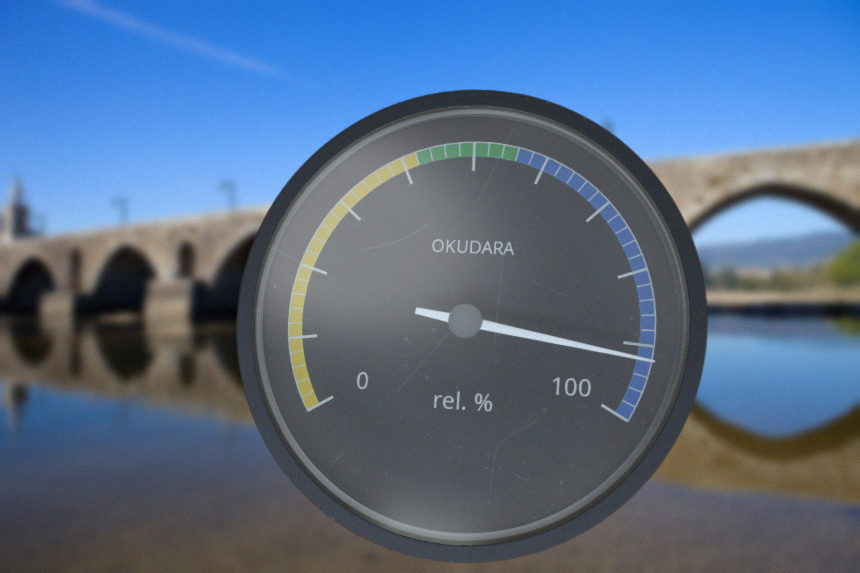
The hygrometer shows 92 %
